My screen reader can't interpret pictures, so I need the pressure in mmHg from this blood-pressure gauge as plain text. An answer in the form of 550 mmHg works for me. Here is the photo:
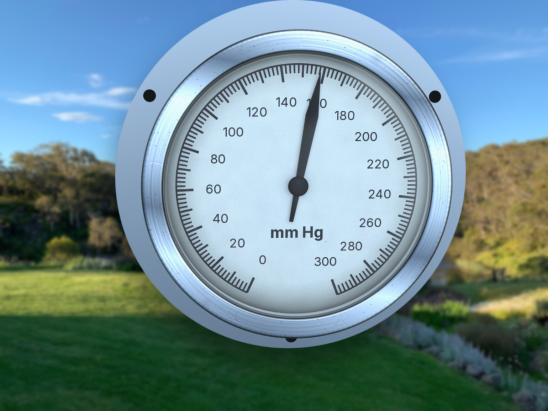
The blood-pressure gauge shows 158 mmHg
